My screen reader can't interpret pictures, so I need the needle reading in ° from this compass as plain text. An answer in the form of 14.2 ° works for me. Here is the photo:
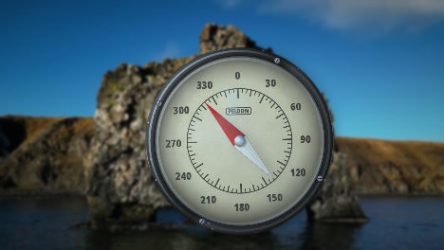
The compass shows 320 °
